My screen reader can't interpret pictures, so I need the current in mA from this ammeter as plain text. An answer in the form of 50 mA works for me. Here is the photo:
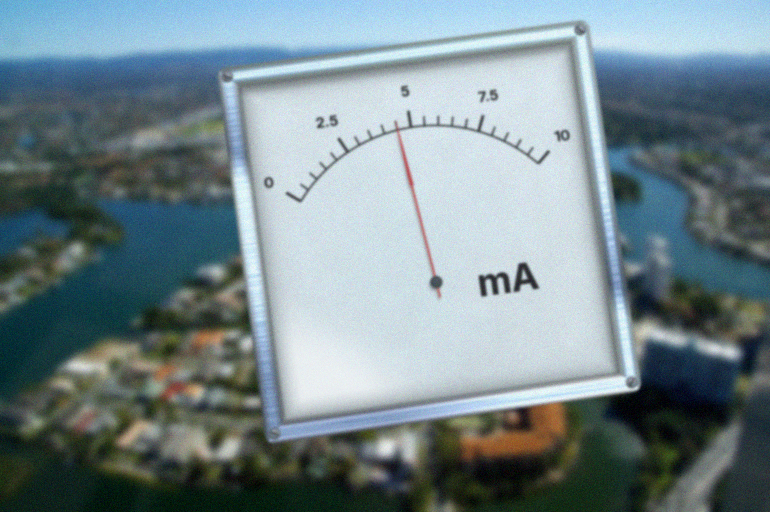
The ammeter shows 4.5 mA
